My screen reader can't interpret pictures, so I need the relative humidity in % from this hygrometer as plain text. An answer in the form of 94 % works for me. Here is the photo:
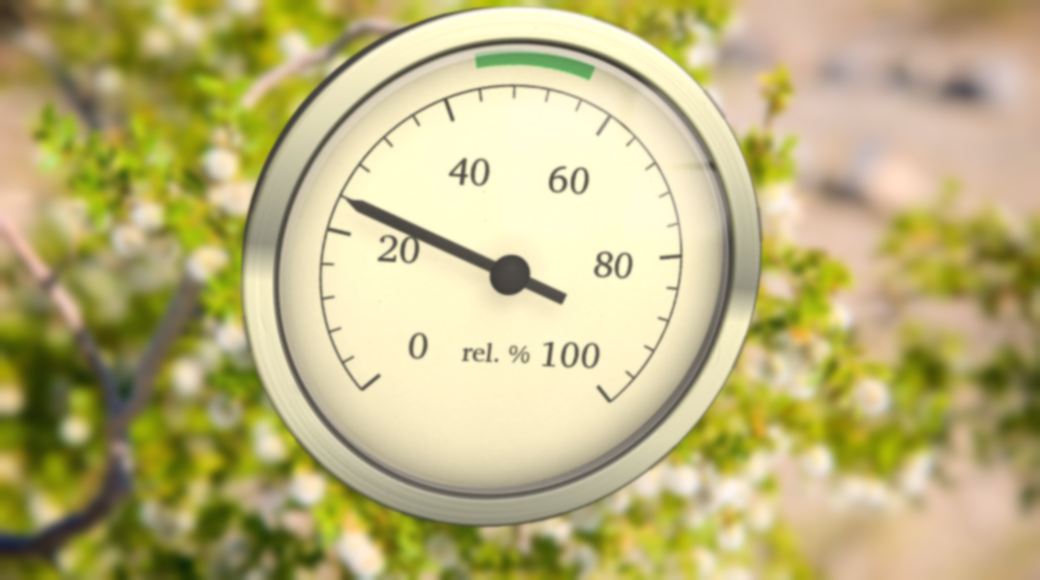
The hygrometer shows 24 %
